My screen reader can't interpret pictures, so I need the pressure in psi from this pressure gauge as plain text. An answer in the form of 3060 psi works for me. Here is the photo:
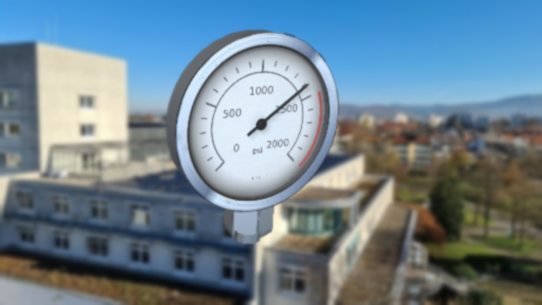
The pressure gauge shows 1400 psi
